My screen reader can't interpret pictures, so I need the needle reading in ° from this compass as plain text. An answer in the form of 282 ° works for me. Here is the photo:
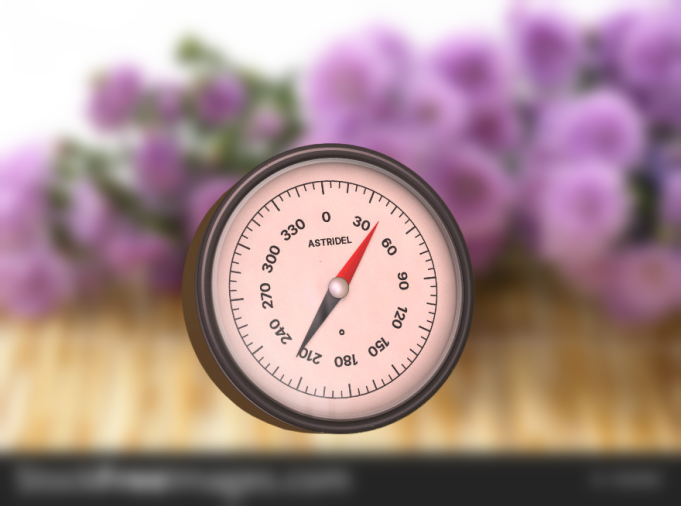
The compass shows 40 °
